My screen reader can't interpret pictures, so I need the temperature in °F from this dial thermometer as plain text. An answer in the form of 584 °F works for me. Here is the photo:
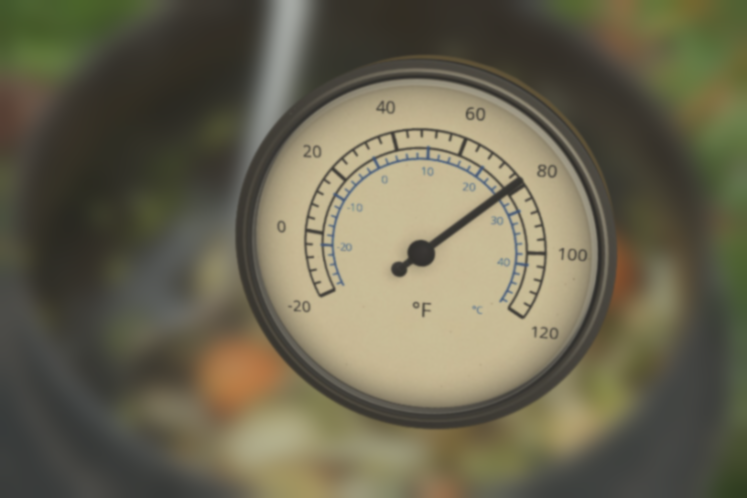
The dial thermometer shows 78 °F
